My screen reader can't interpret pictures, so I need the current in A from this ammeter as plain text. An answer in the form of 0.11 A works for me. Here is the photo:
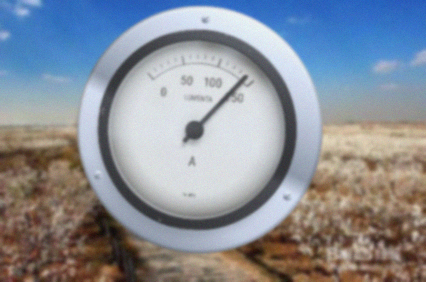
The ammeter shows 140 A
